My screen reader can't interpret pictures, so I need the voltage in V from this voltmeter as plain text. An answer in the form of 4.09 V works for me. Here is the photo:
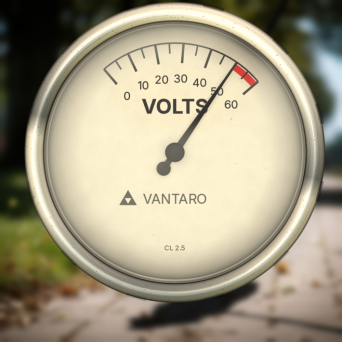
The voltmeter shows 50 V
